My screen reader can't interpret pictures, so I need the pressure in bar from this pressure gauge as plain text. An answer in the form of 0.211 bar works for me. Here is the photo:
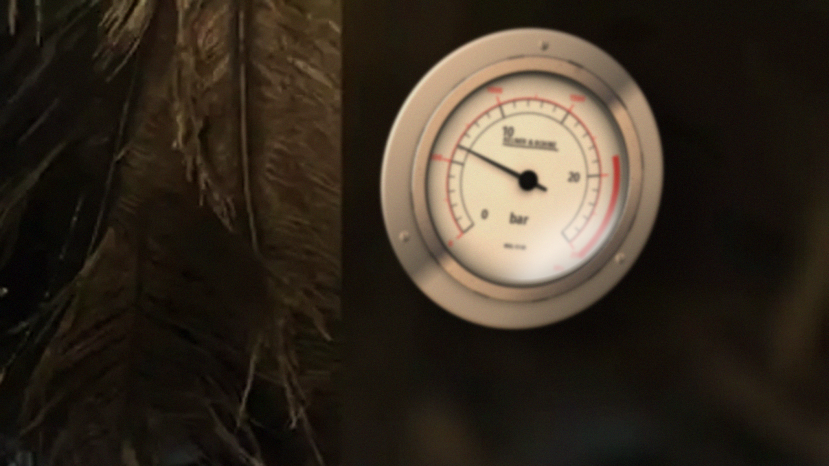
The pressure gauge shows 6 bar
